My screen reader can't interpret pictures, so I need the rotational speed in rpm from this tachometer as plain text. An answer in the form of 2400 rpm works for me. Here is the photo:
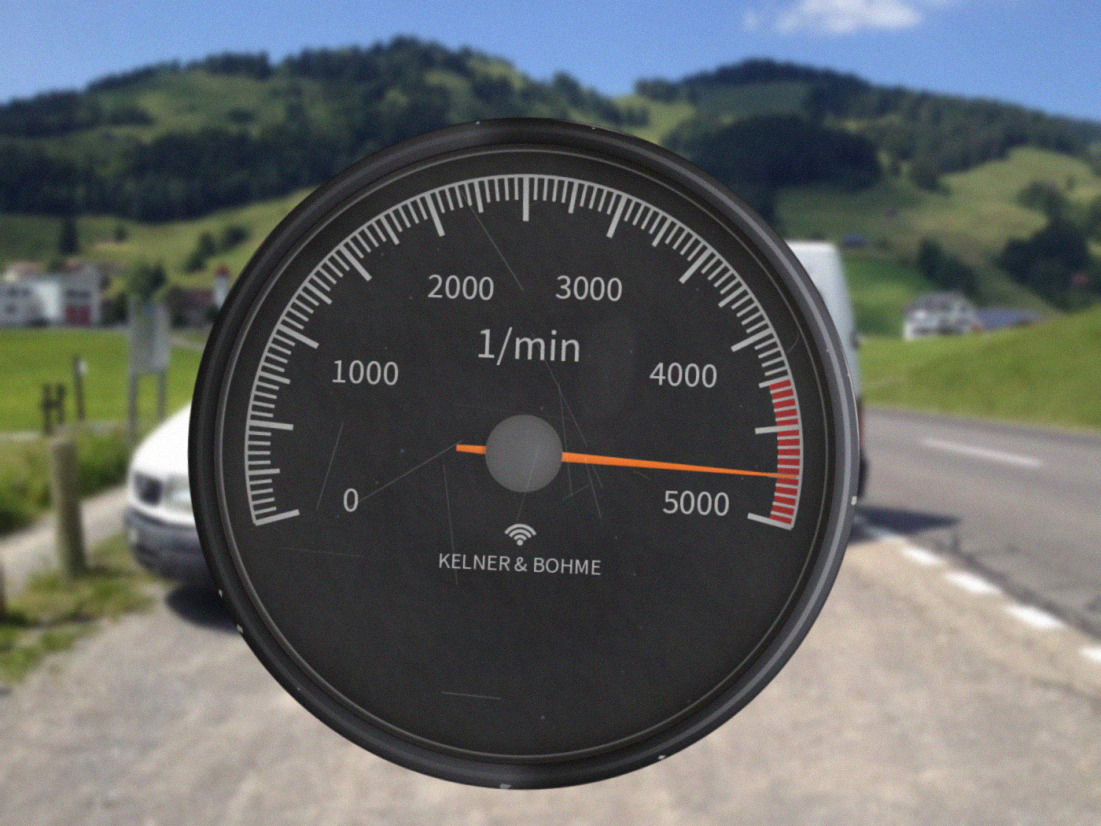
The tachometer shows 4750 rpm
